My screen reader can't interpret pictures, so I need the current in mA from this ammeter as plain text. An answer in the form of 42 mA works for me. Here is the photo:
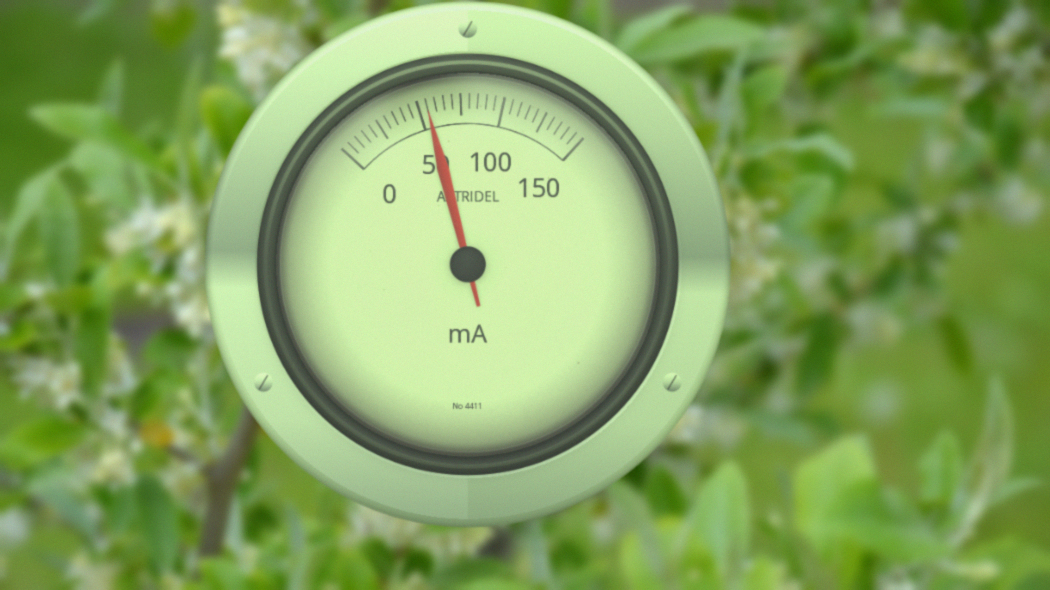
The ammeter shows 55 mA
